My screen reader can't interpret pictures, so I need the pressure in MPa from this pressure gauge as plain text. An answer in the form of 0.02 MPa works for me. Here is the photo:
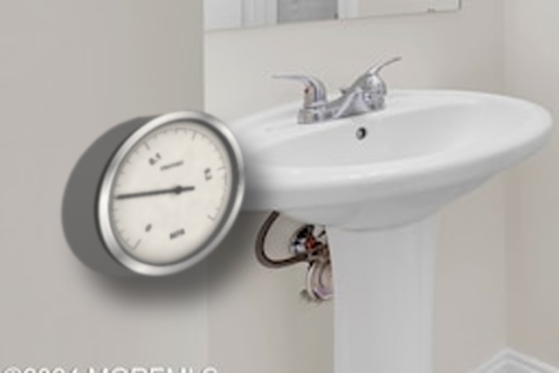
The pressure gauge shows 0.05 MPa
